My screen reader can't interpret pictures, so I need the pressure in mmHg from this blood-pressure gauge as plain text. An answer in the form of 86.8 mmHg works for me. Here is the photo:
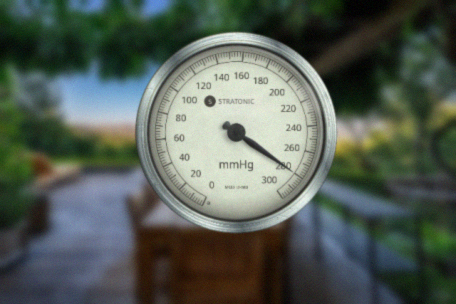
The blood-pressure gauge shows 280 mmHg
